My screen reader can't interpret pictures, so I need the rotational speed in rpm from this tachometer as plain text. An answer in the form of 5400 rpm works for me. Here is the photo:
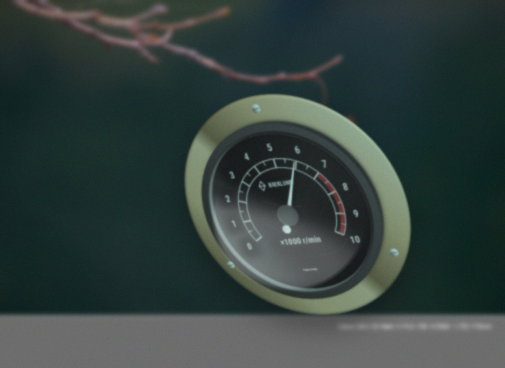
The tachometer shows 6000 rpm
